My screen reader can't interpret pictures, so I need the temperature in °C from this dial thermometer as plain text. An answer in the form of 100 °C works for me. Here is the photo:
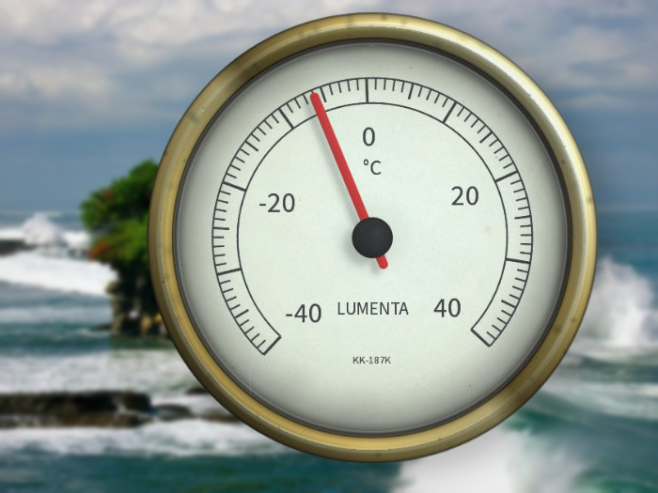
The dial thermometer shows -6 °C
